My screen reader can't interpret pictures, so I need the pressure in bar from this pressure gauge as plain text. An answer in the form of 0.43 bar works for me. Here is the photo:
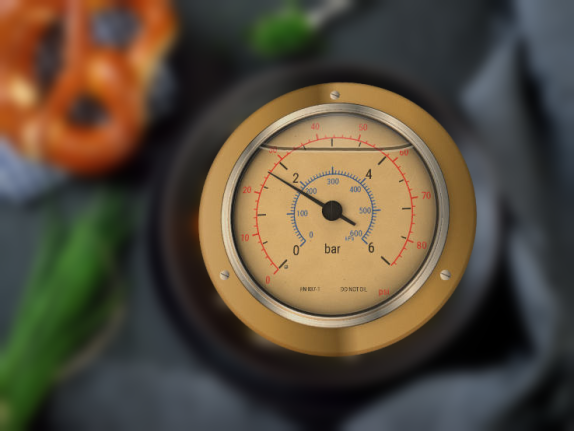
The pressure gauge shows 1.75 bar
